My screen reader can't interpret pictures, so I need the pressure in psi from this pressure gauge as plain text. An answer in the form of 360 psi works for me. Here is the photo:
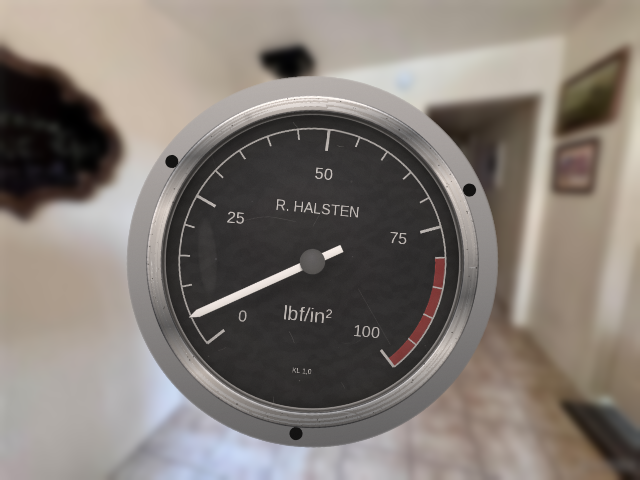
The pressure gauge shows 5 psi
